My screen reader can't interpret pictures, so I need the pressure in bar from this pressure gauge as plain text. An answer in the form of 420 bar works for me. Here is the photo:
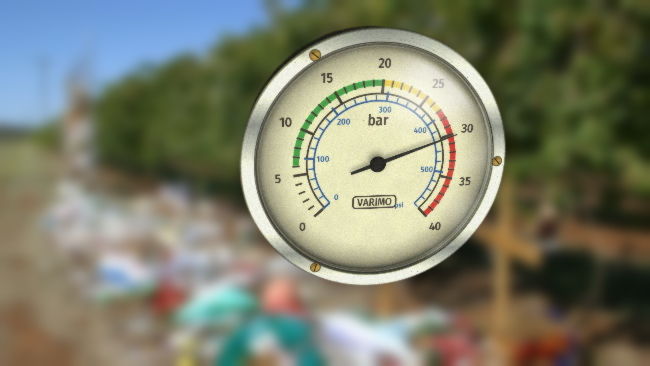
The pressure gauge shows 30 bar
